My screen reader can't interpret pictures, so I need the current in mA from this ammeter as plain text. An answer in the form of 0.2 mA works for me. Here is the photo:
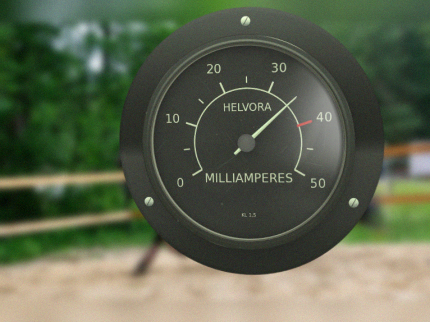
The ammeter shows 35 mA
